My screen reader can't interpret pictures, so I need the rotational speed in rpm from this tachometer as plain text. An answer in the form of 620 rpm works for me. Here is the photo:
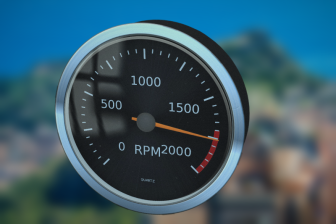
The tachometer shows 1750 rpm
